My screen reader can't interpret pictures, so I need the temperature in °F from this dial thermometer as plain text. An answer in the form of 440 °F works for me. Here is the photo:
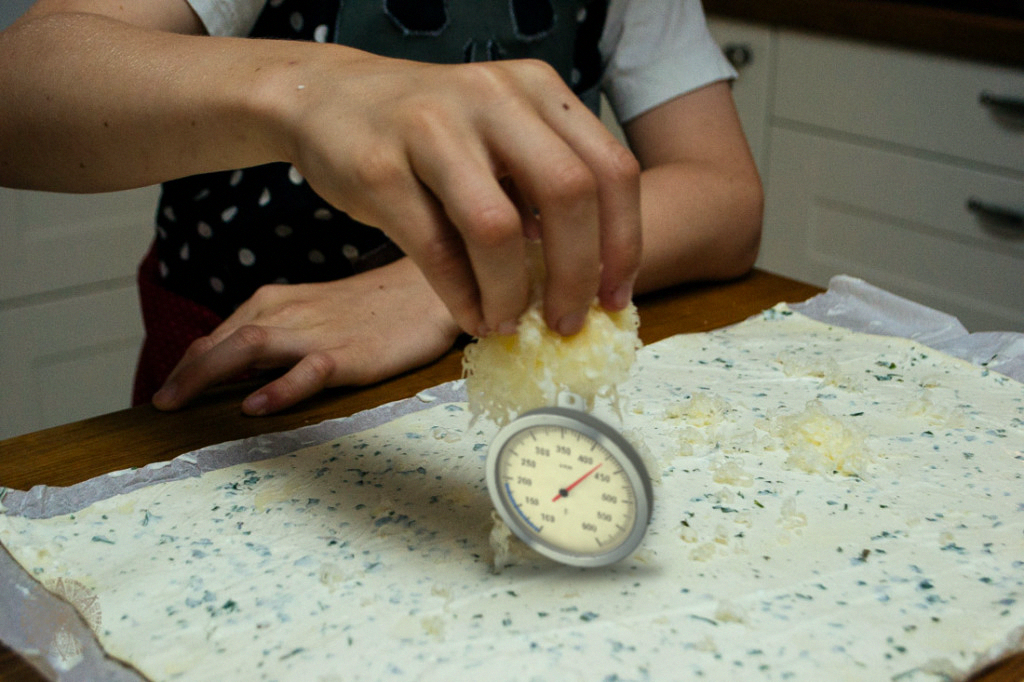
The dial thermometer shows 425 °F
